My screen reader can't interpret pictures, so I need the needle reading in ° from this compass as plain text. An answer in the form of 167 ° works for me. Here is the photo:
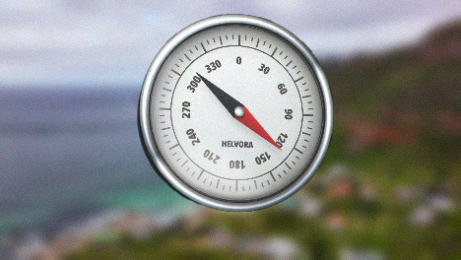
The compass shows 130 °
